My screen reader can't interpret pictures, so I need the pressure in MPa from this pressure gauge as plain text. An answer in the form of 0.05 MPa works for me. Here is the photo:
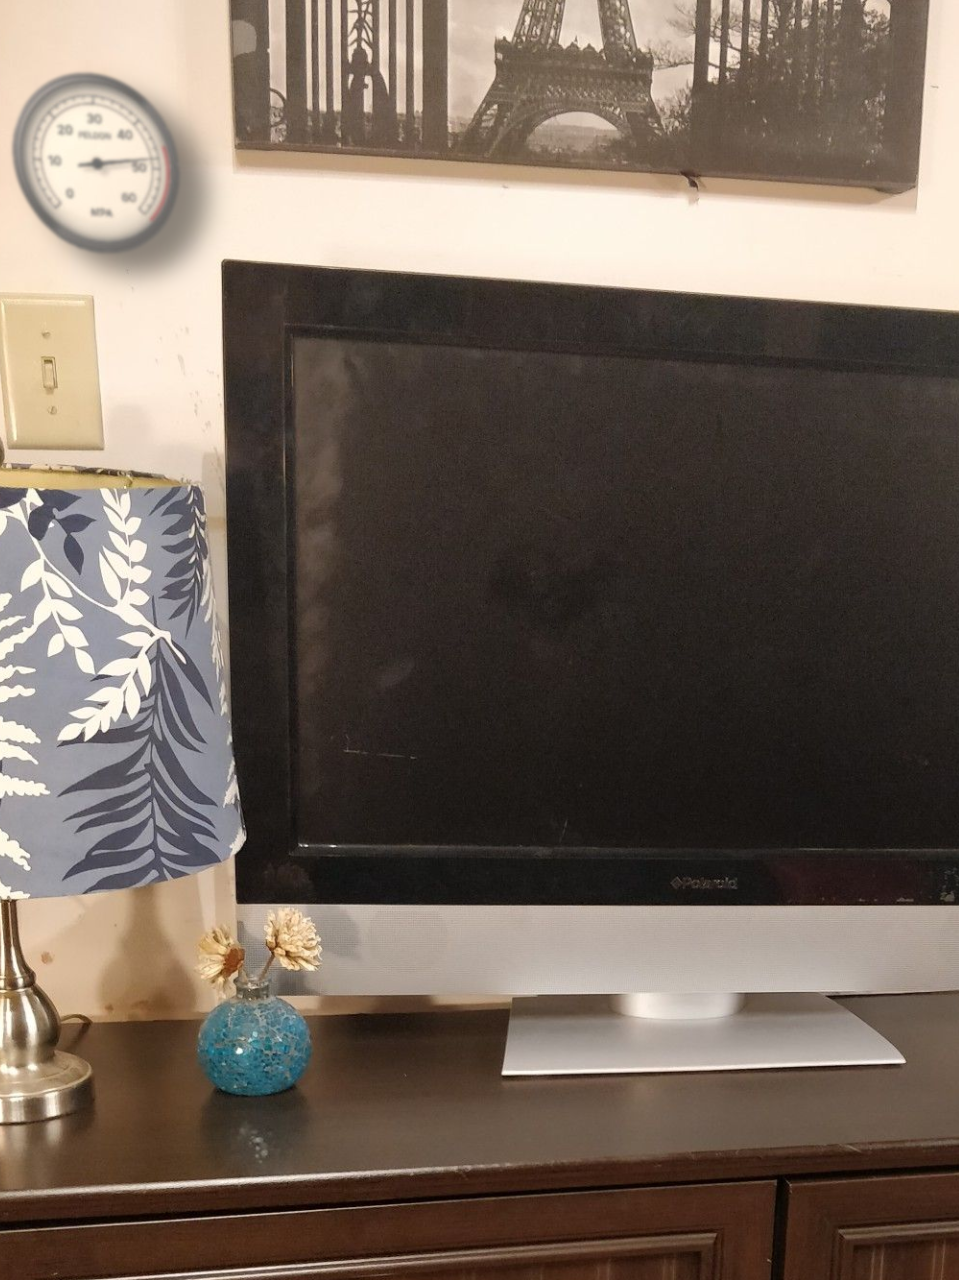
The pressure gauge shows 48 MPa
